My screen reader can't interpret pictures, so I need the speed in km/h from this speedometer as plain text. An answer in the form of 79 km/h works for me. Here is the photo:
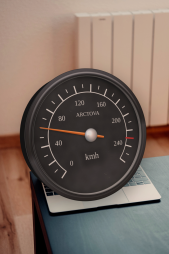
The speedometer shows 60 km/h
